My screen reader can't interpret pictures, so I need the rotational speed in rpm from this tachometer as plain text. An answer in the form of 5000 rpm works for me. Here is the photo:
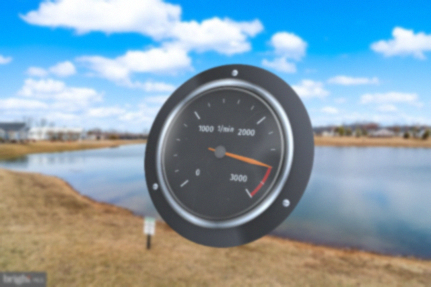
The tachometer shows 2600 rpm
